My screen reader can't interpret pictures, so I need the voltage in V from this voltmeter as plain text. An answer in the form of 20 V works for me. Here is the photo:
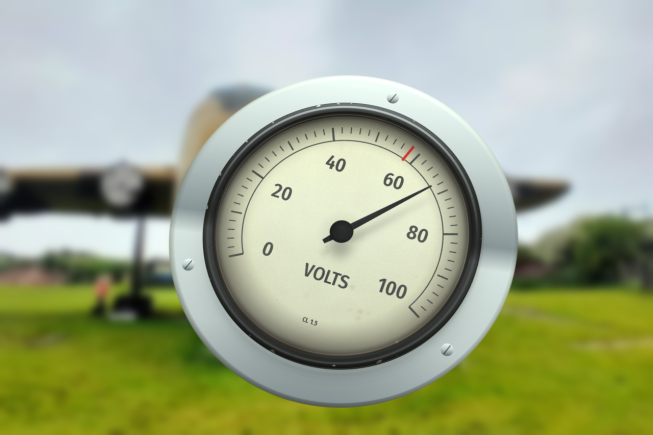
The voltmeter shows 68 V
